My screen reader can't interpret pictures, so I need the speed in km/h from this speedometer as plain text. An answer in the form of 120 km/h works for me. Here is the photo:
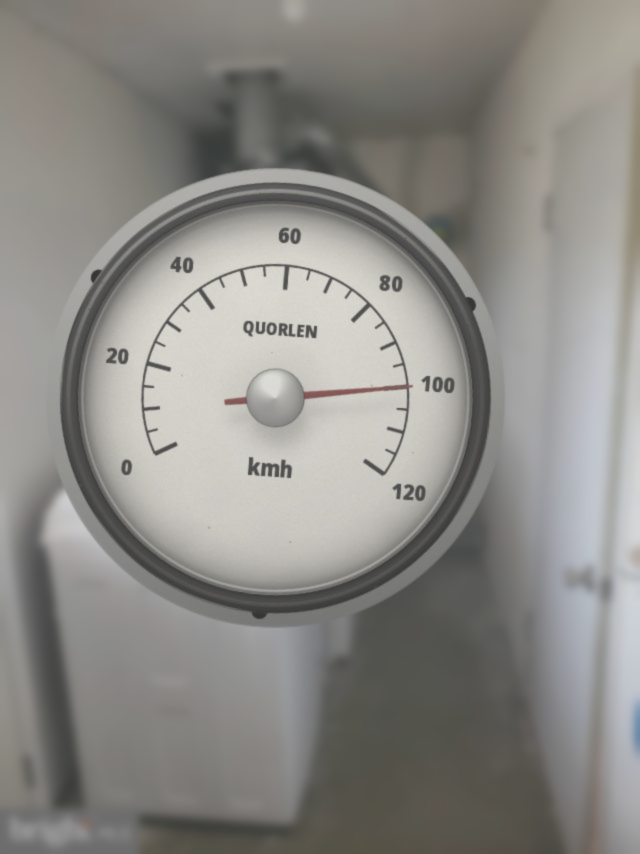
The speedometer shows 100 km/h
